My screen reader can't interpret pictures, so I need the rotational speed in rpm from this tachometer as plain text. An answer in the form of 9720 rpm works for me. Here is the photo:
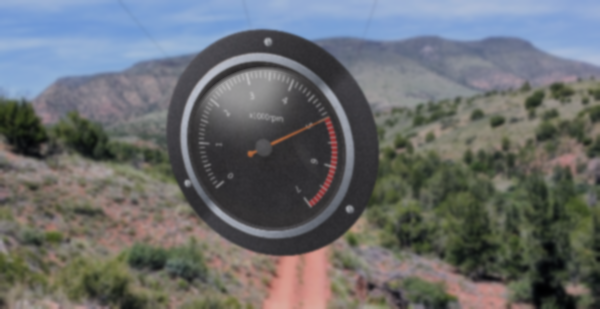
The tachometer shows 5000 rpm
